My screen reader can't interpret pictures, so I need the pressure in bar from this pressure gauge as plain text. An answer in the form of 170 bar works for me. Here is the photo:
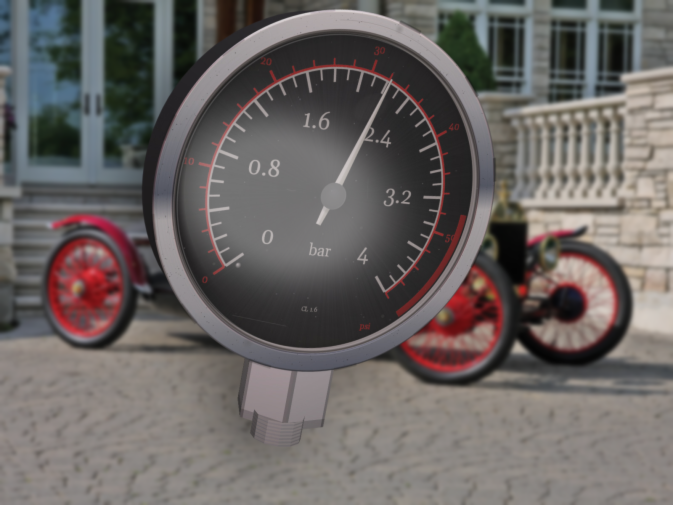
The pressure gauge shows 2.2 bar
